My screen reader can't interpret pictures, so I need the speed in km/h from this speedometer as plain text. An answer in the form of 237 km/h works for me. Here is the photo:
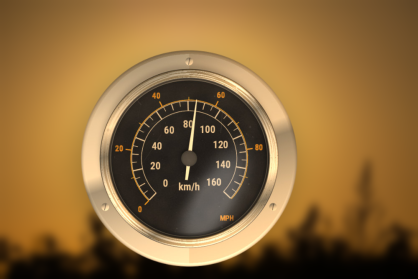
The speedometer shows 85 km/h
